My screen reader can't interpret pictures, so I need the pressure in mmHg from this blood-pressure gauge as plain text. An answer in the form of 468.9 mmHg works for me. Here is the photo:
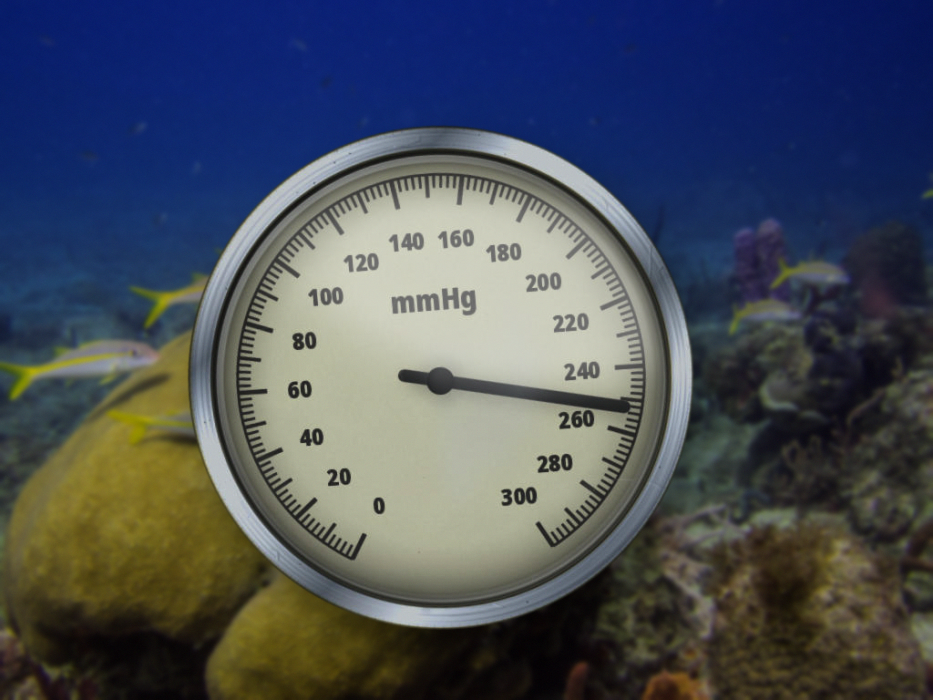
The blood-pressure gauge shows 252 mmHg
